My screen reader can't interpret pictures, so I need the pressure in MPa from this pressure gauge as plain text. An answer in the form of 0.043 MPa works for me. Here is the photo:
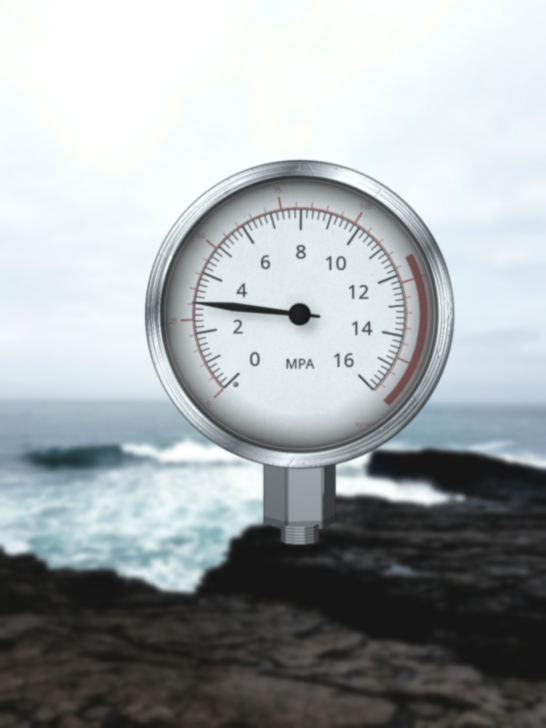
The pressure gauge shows 3 MPa
